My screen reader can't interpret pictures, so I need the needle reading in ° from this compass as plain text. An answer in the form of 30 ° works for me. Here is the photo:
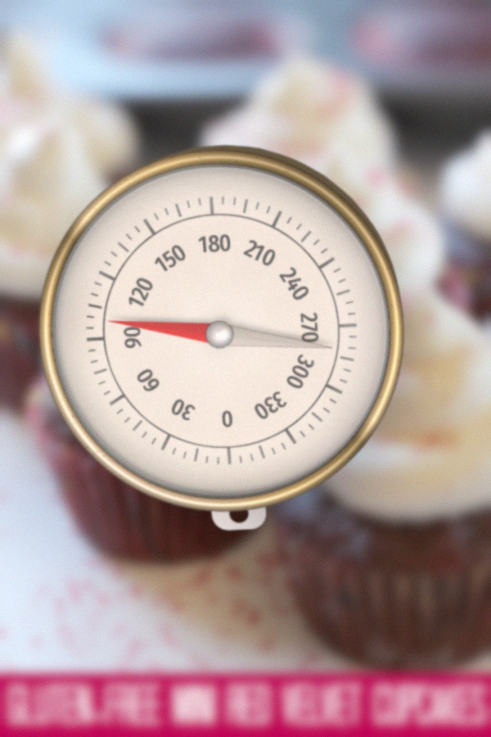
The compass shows 100 °
